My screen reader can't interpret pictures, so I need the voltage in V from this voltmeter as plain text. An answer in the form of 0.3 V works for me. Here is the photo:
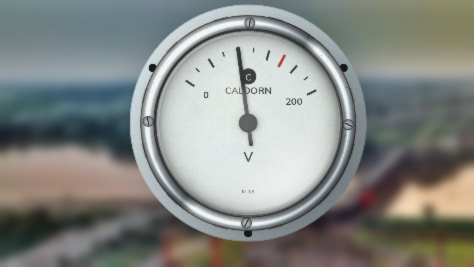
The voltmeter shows 80 V
